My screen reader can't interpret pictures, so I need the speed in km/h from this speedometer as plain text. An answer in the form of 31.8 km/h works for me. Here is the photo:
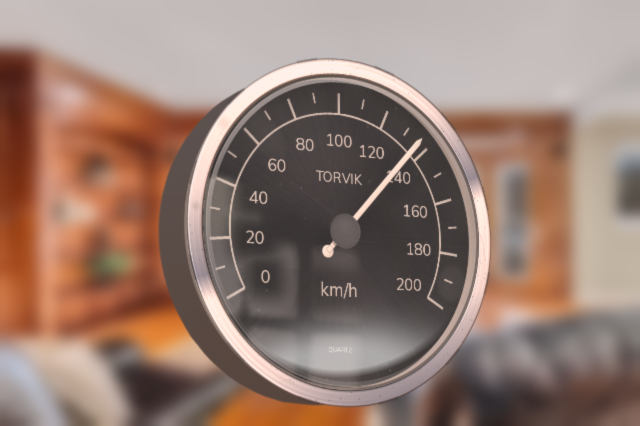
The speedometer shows 135 km/h
